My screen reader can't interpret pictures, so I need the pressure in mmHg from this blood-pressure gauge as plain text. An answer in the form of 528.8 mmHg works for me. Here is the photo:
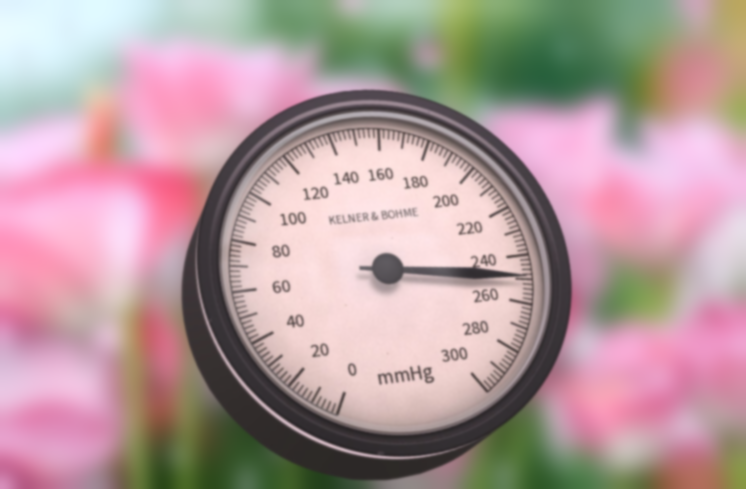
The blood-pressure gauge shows 250 mmHg
